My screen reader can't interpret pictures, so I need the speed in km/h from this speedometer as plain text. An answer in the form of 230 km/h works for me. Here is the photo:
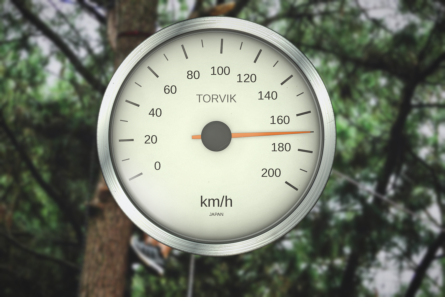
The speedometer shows 170 km/h
